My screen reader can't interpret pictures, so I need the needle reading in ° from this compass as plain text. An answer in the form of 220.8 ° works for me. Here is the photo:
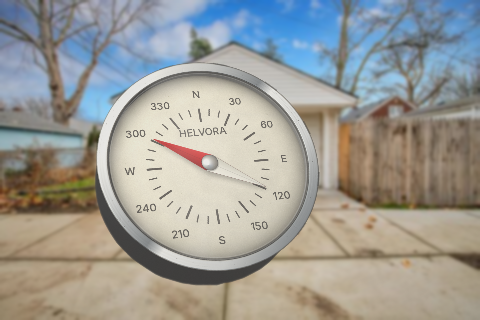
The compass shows 300 °
